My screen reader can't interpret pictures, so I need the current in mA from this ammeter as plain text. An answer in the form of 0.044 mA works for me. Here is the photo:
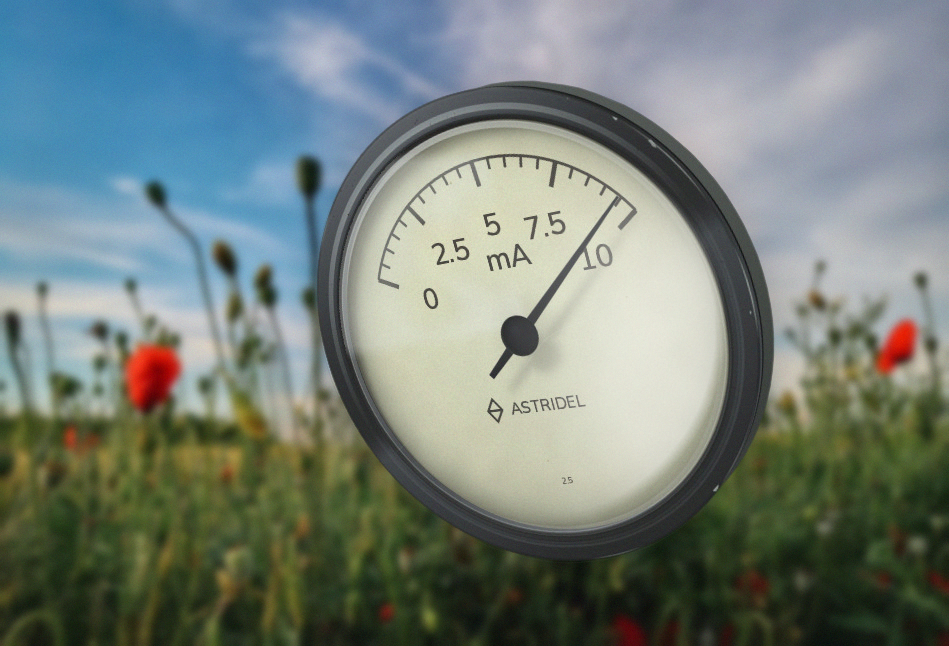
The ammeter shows 9.5 mA
